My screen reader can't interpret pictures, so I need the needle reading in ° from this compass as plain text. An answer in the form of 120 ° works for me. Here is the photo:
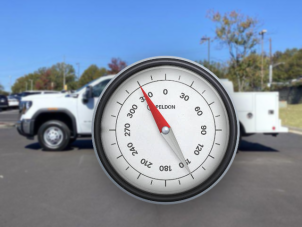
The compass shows 330 °
